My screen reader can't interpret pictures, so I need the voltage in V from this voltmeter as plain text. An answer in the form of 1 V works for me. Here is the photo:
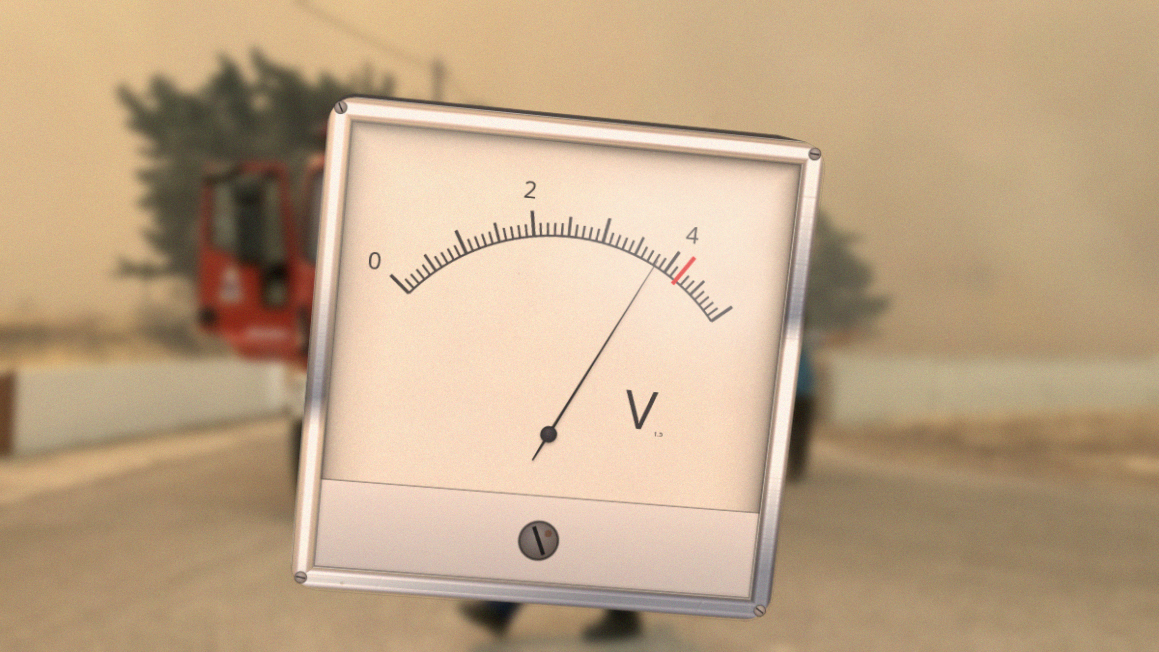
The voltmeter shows 3.8 V
